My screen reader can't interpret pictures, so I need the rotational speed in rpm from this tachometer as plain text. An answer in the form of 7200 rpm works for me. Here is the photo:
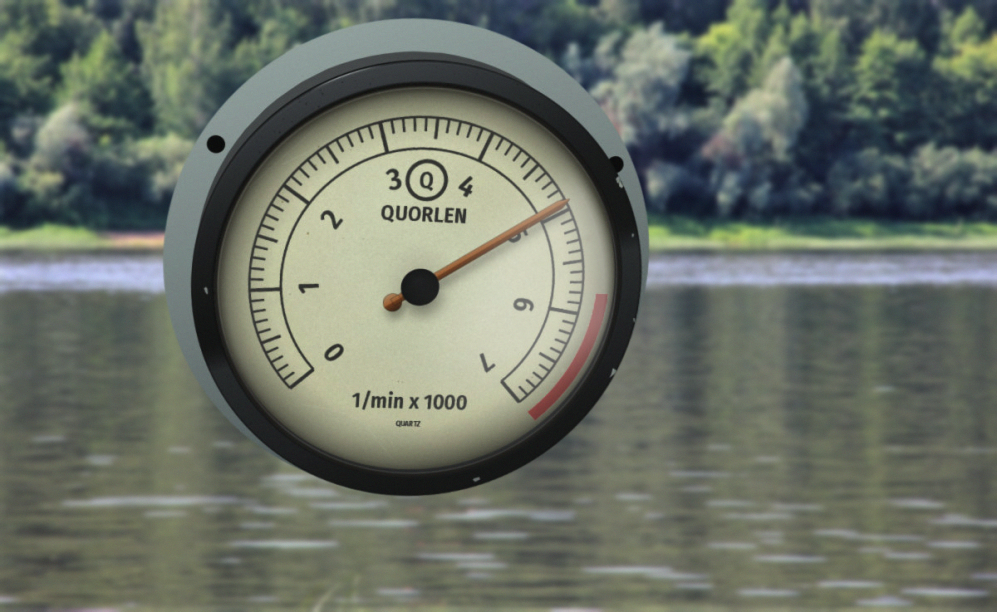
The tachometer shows 4900 rpm
